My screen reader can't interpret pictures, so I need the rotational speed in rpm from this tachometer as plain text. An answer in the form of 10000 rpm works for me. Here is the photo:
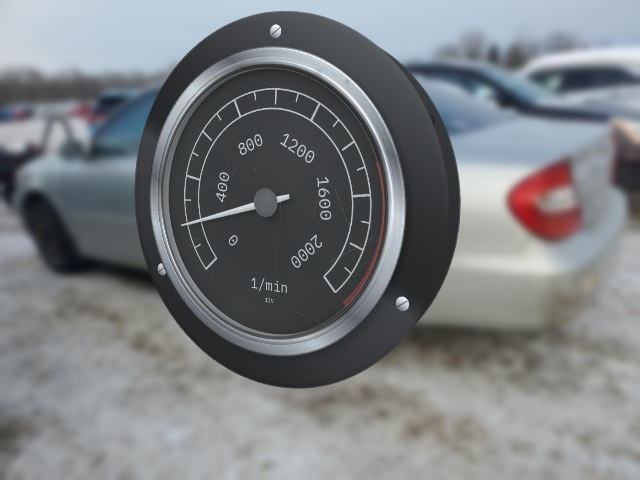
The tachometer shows 200 rpm
